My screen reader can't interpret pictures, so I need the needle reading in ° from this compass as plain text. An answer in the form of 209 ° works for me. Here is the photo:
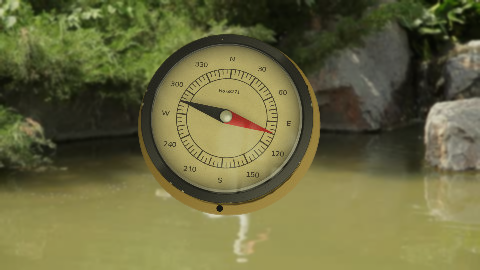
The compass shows 105 °
